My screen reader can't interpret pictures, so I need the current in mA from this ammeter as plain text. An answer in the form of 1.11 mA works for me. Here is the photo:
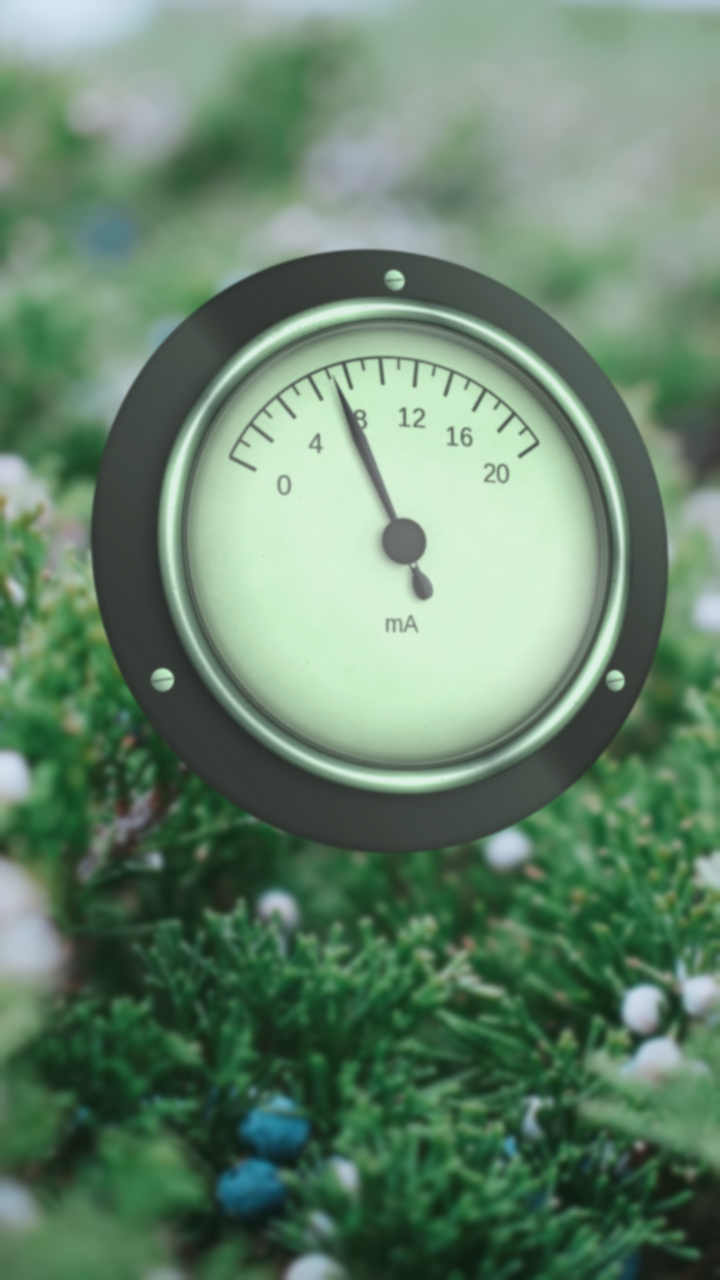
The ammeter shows 7 mA
